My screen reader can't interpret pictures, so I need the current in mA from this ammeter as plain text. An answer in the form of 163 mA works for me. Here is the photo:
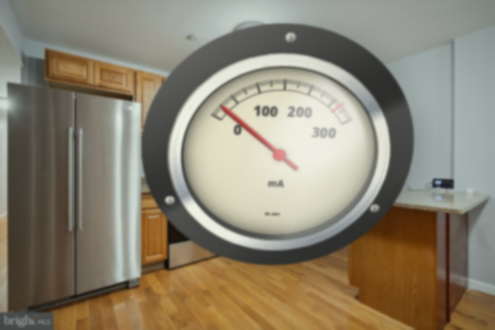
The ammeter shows 25 mA
